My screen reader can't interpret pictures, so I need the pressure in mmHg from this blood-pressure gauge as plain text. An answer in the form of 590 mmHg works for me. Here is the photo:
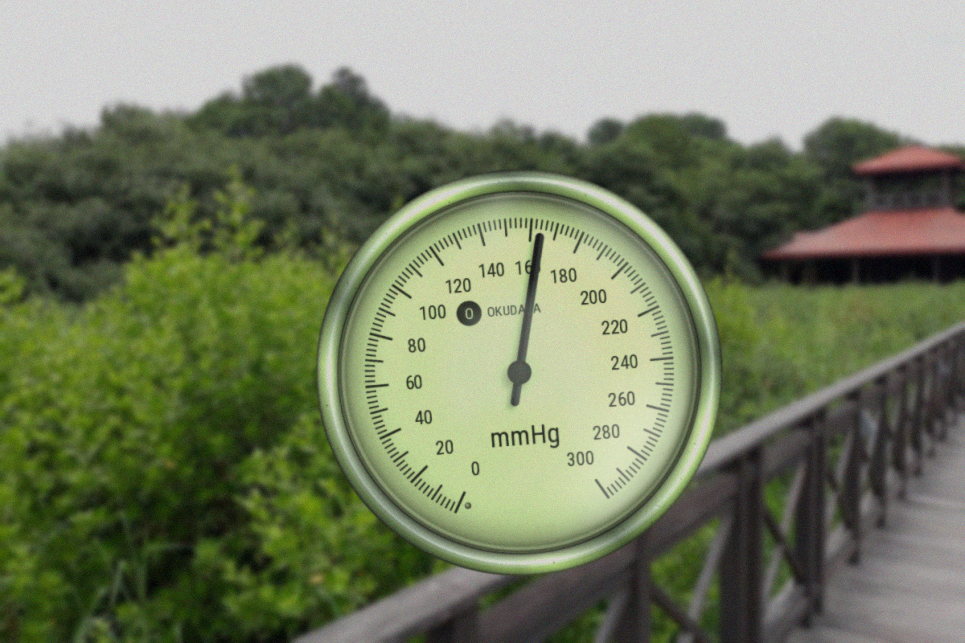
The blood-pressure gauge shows 164 mmHg
